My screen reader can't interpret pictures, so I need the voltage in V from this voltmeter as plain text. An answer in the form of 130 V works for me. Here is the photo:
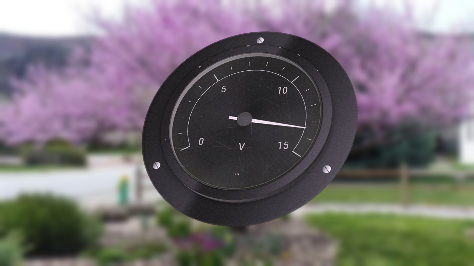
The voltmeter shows 13.5 V
